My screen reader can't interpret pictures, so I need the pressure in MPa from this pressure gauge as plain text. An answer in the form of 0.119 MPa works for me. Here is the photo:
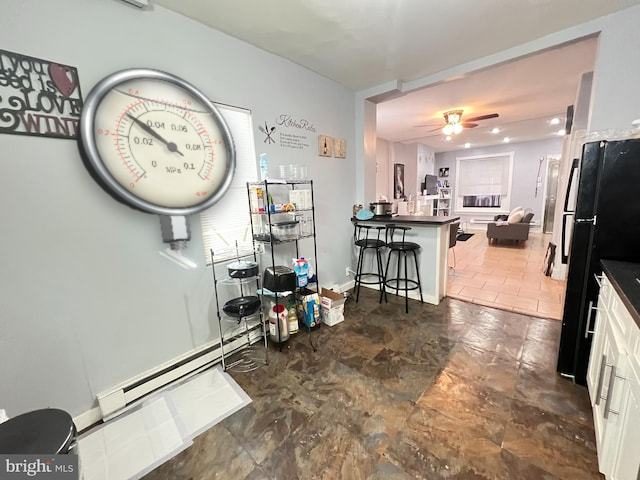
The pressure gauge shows 0.03 MPa
